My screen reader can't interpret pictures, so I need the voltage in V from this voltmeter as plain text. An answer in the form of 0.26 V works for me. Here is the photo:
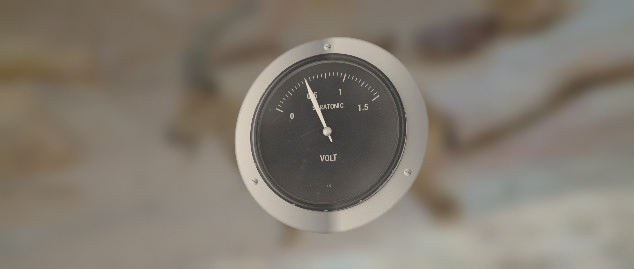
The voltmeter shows 0.5 V
